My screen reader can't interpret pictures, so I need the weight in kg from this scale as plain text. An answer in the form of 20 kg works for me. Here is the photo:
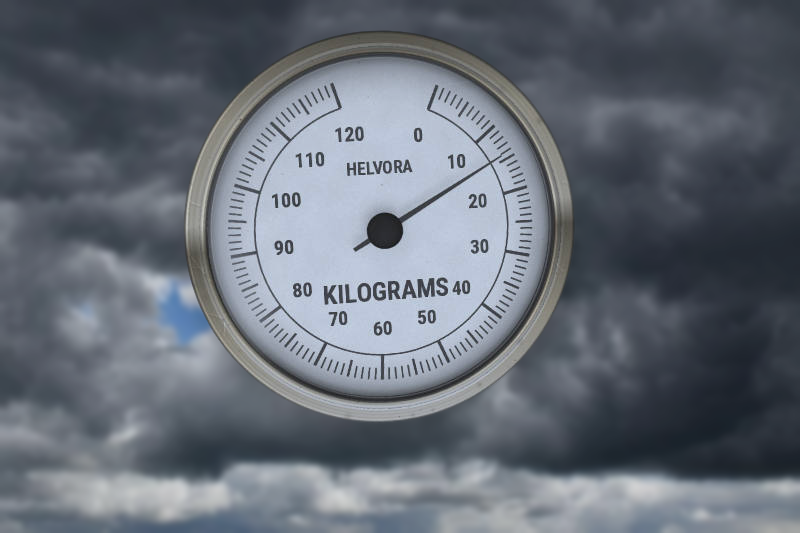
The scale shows 14 kg
